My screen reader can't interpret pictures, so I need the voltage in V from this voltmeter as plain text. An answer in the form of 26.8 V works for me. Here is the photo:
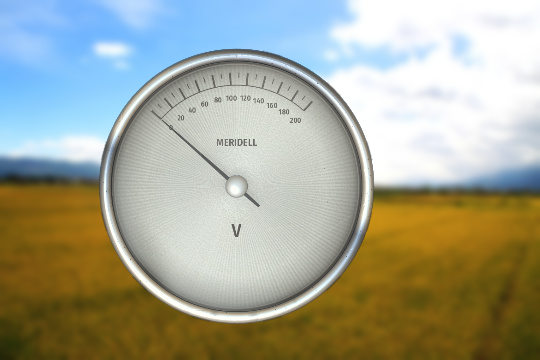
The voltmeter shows 0 V
